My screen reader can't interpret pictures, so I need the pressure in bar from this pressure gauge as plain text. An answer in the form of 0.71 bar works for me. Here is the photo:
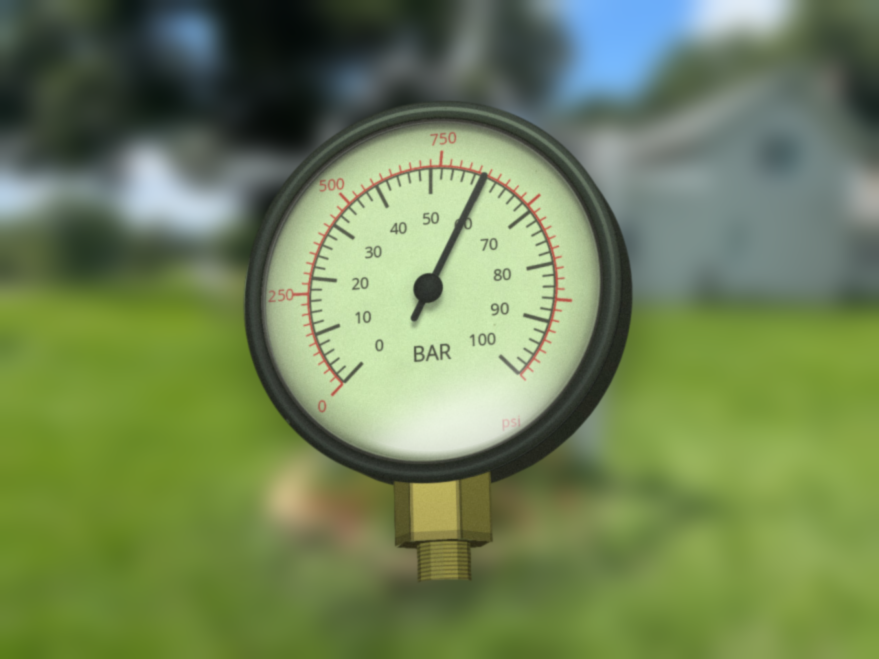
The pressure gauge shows 60 bar
